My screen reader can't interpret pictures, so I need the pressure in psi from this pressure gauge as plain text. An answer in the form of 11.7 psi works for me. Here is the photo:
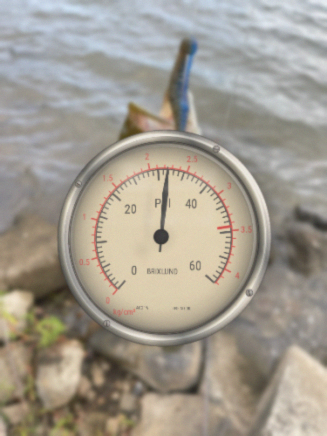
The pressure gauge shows 32 psi
